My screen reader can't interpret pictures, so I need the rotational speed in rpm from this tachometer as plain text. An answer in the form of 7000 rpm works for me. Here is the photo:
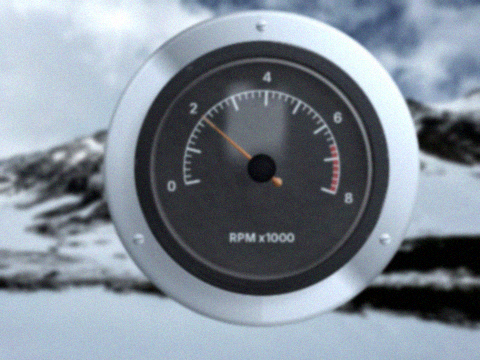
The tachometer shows 2000 rpm
